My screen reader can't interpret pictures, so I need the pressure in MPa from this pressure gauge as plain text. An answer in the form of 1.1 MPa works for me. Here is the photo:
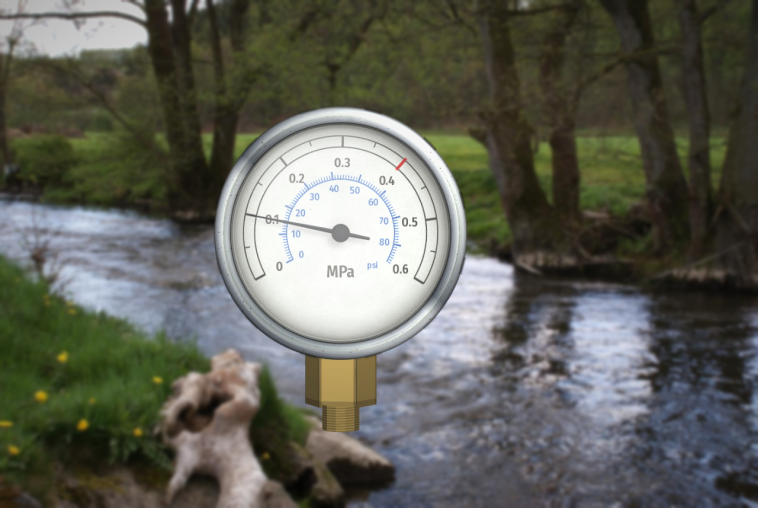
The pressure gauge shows 0.1 MPa
